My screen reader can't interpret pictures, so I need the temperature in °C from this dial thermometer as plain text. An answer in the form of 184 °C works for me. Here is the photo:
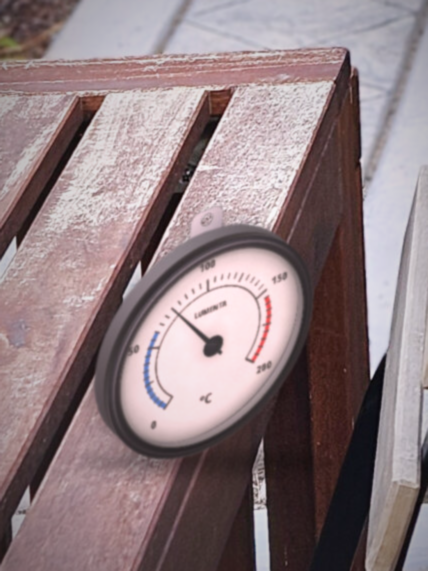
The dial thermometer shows 75 °C
